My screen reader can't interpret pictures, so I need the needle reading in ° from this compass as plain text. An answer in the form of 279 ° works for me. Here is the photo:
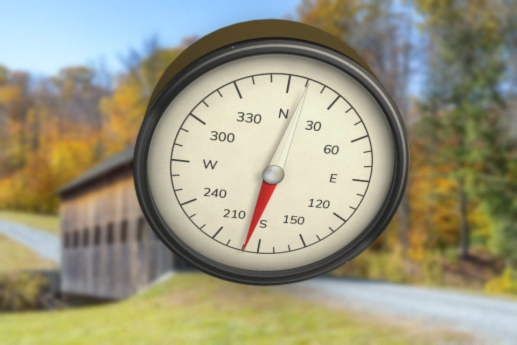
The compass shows 190 °
